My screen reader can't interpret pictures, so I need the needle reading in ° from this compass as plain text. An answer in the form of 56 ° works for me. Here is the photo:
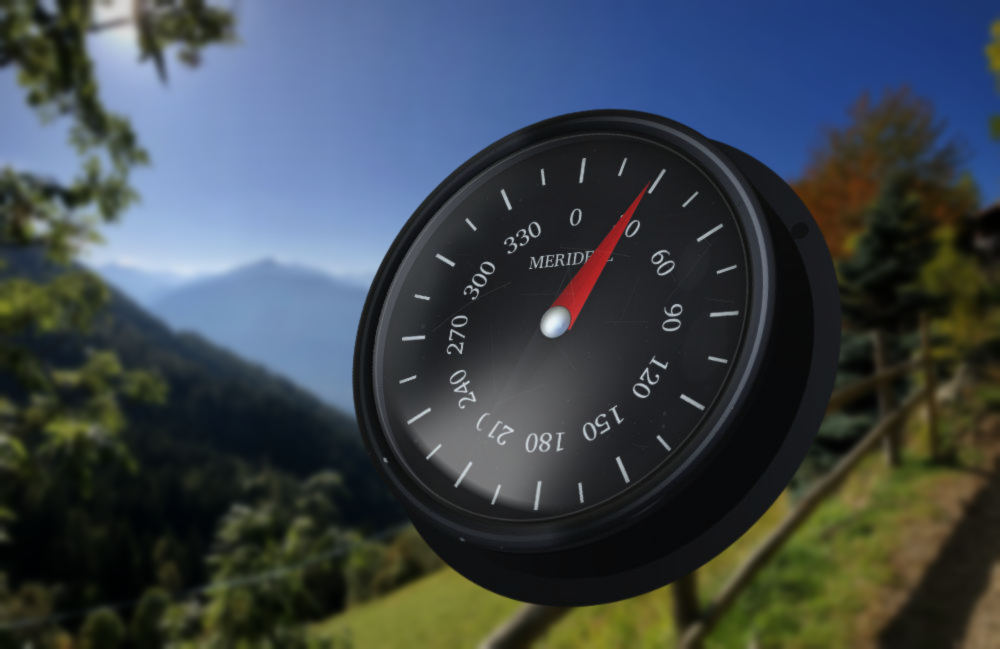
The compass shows 30 °
